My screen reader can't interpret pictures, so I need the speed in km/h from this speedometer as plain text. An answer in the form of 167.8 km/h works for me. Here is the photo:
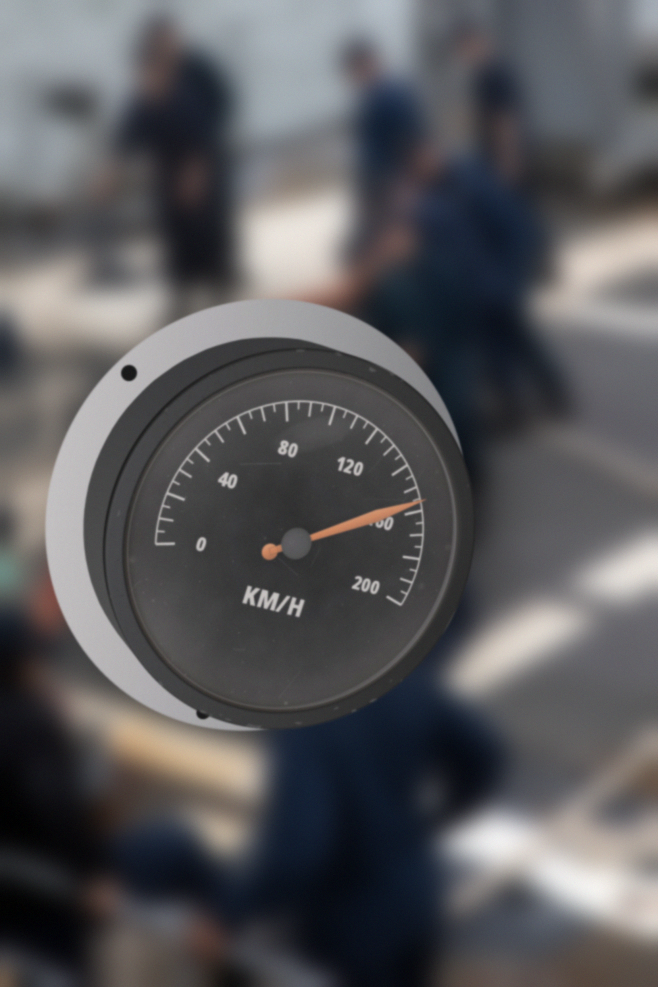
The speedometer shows 155 km/h
